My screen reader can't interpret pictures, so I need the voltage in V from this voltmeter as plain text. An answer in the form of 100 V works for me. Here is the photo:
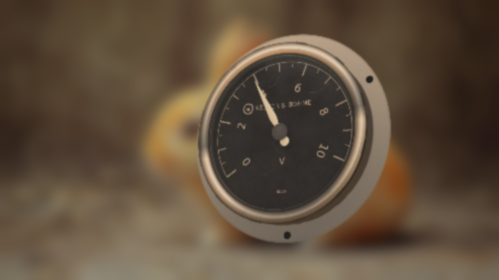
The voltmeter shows 4 V
